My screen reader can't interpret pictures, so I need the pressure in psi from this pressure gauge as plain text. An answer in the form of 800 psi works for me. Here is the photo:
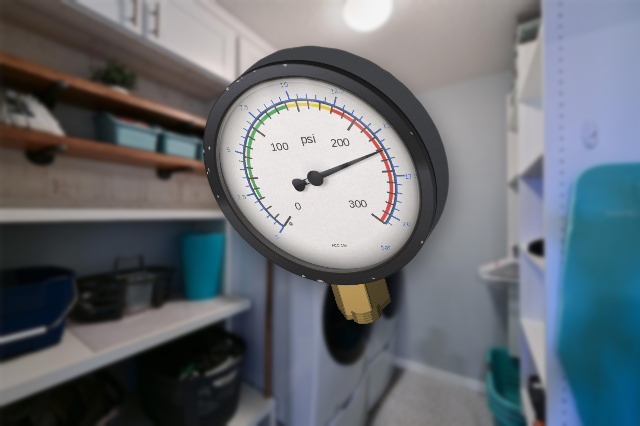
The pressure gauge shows 230 psi
